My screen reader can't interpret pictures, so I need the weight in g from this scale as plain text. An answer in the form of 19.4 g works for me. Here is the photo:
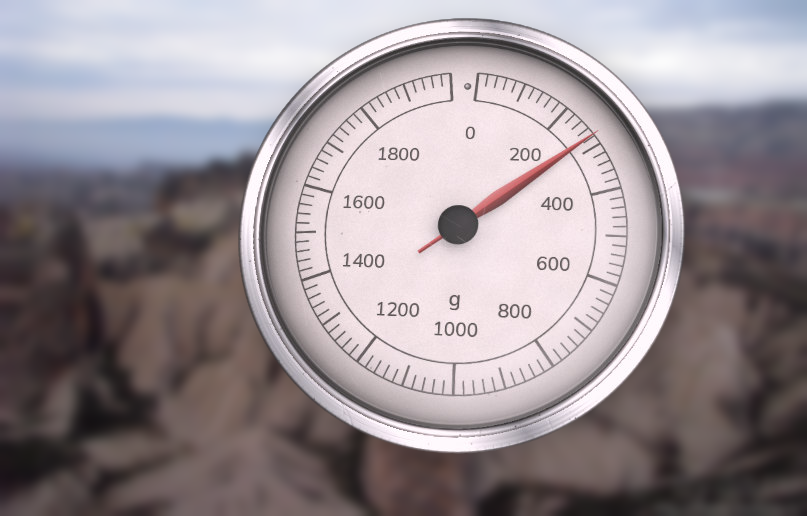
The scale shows 280 g
